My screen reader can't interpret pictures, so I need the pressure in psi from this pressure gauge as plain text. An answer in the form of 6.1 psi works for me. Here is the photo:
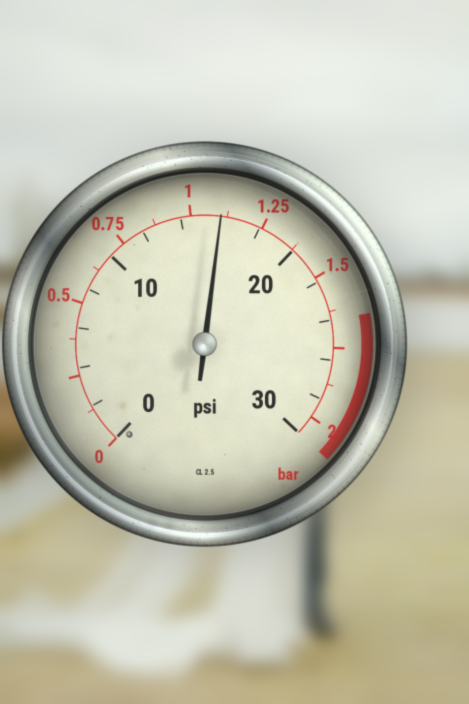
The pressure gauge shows 16 psi
